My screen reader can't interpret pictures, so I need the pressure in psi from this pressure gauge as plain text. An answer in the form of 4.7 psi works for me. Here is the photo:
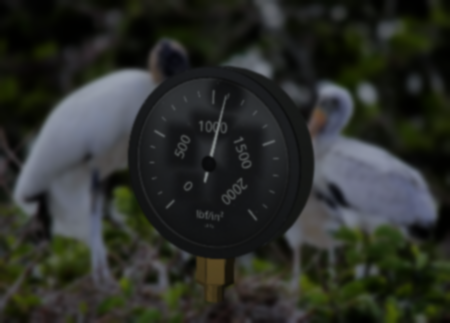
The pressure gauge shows 1100 psi
